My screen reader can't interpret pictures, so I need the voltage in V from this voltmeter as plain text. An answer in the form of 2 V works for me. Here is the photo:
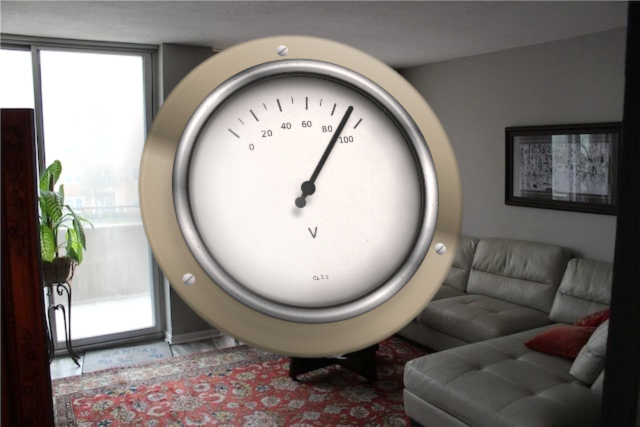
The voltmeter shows 90 V
